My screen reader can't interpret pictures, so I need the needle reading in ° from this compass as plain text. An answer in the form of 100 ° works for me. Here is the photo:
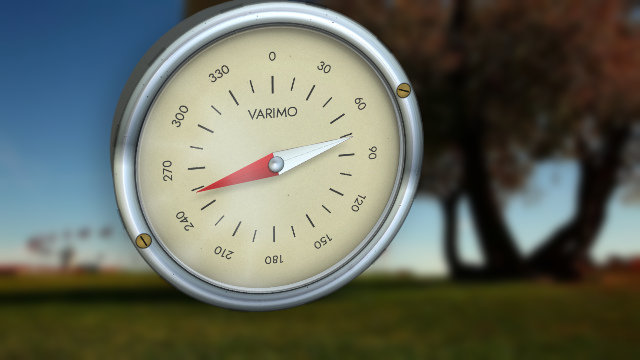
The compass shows 255 °
